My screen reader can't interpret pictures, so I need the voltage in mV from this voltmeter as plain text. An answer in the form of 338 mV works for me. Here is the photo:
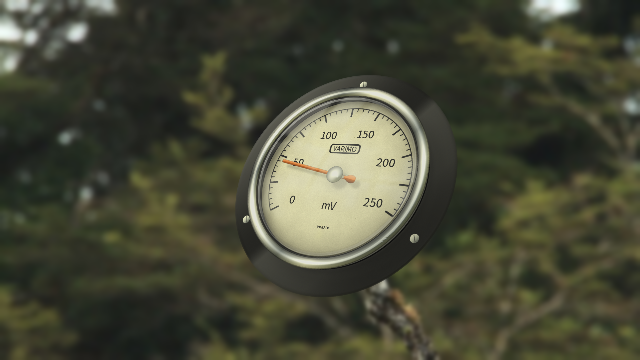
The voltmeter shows 45 mV
